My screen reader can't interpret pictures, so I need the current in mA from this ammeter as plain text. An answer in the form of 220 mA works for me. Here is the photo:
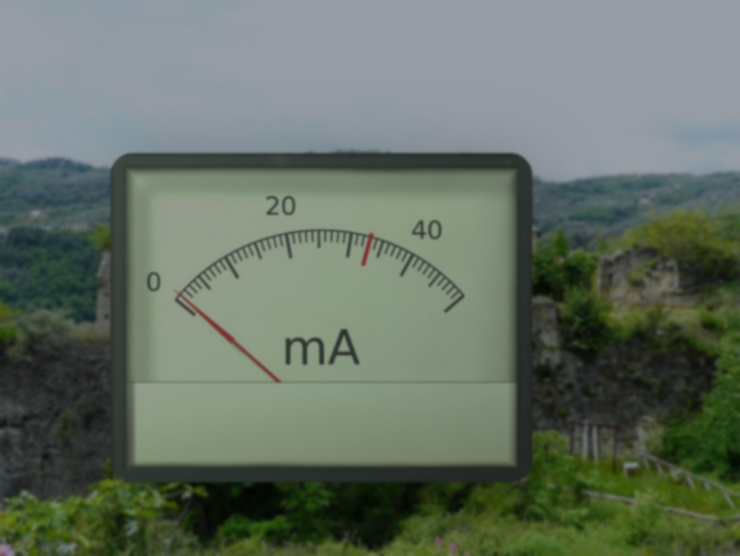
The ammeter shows 1 mA
